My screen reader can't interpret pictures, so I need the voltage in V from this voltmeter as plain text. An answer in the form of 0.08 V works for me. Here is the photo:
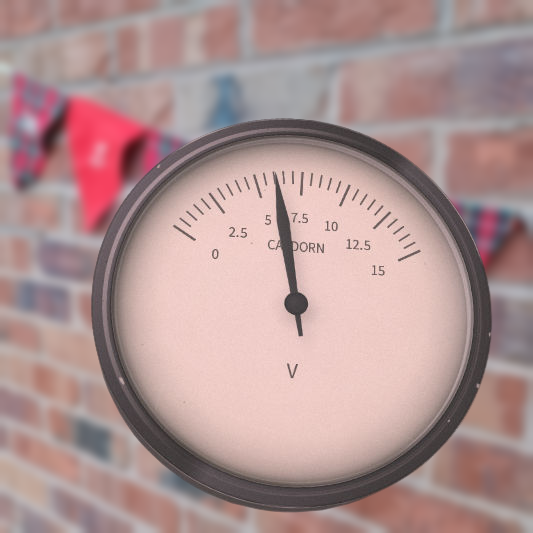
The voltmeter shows 6 V
